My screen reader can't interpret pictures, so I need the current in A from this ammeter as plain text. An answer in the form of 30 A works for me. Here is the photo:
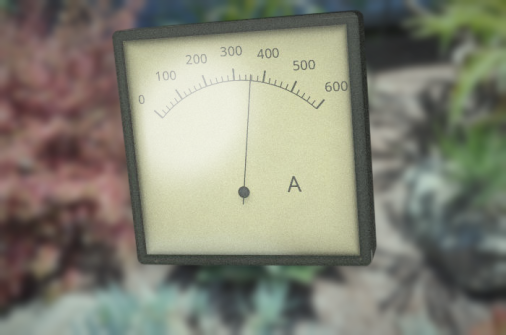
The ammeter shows 360 A
